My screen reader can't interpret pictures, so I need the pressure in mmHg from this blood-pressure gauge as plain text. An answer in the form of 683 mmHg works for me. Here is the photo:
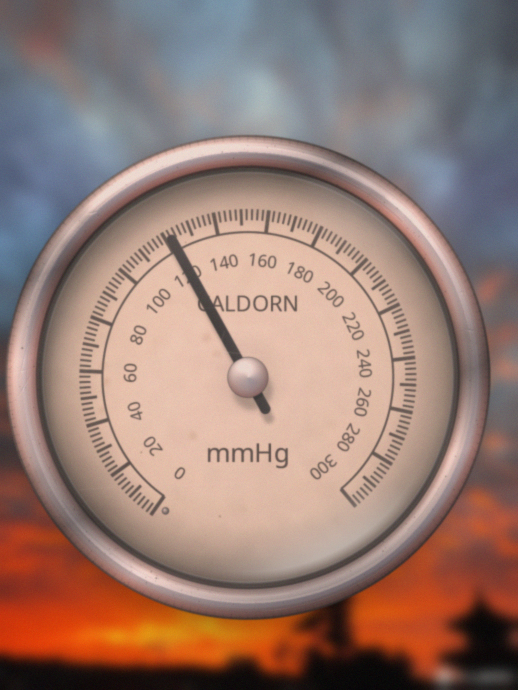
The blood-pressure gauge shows 122 mmHg
